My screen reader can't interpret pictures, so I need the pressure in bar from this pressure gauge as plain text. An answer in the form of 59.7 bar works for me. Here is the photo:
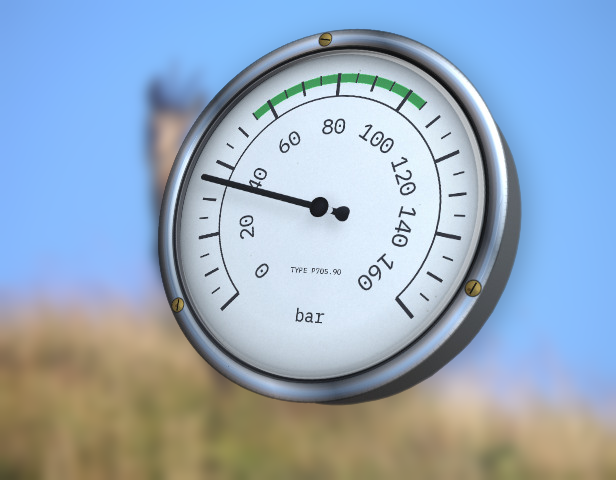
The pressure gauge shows 35 bar
